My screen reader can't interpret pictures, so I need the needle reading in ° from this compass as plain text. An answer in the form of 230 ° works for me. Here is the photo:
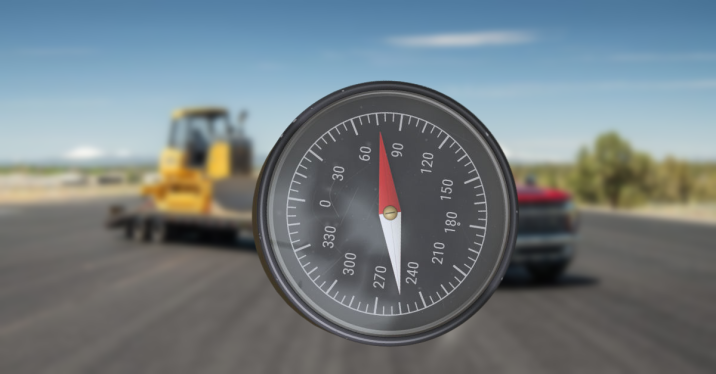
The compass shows 75 °
